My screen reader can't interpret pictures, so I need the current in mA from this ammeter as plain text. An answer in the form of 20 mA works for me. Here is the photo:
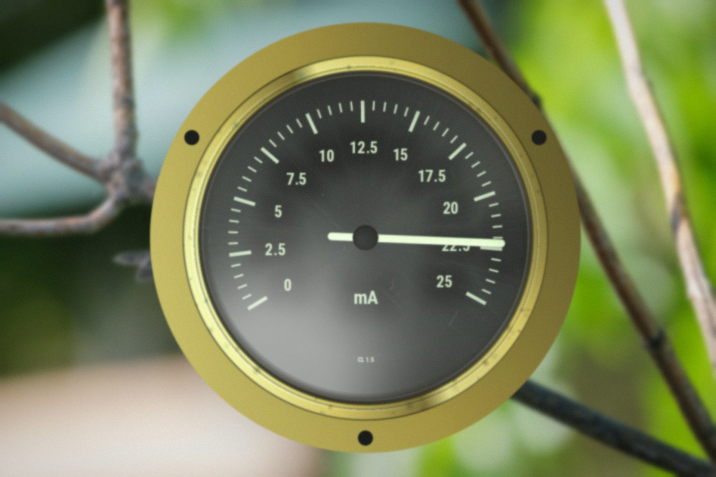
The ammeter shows 22.25 mA
